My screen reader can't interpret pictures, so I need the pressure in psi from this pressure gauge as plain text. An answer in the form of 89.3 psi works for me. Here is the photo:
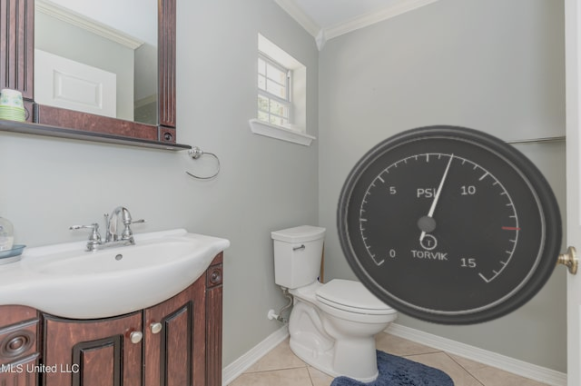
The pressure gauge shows 8.5 psi
